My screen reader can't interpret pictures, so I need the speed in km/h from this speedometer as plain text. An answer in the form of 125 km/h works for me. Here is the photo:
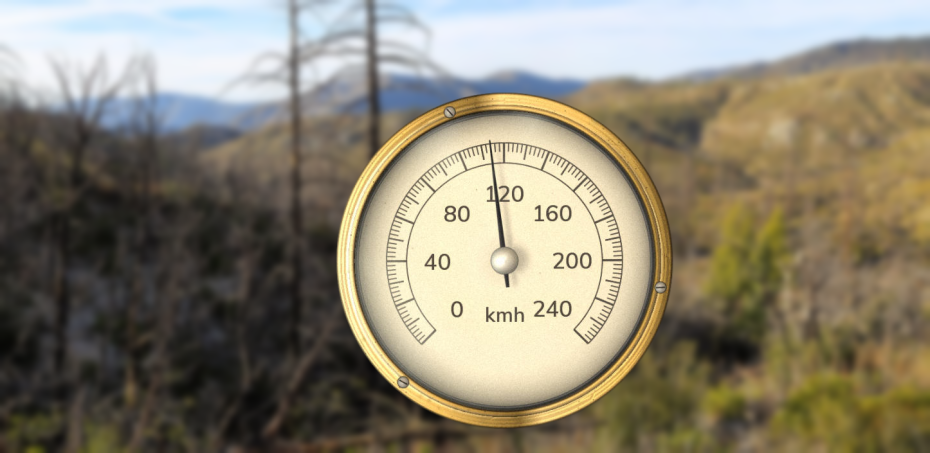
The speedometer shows 114 km/h
